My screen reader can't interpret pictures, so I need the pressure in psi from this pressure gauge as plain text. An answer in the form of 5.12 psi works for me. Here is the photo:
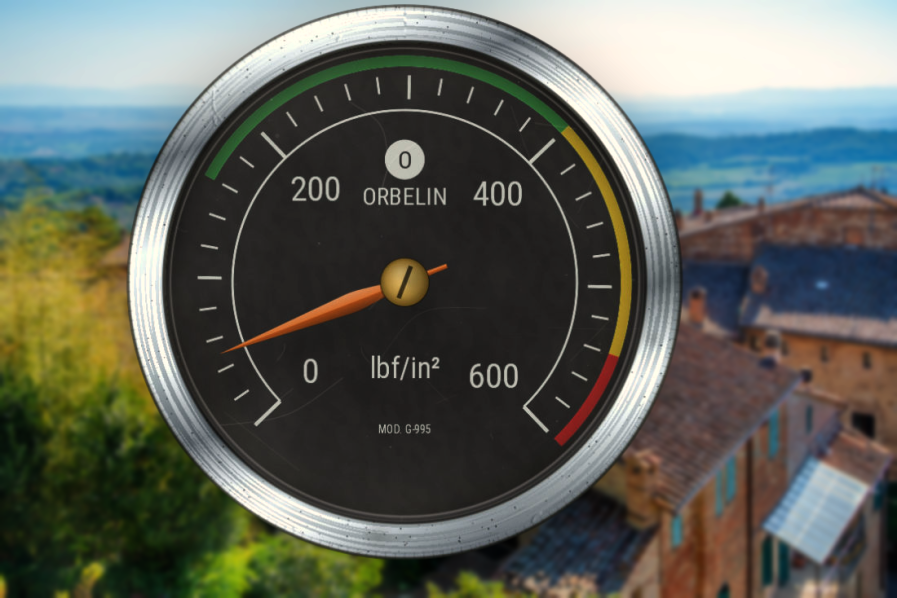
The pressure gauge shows 50 psi
